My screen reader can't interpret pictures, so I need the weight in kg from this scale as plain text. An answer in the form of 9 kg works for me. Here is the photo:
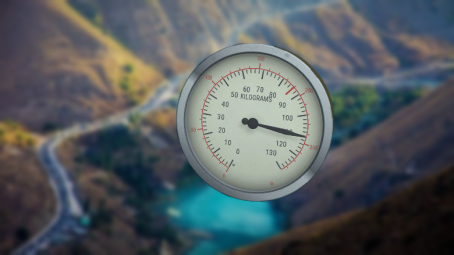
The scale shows 110 kg
